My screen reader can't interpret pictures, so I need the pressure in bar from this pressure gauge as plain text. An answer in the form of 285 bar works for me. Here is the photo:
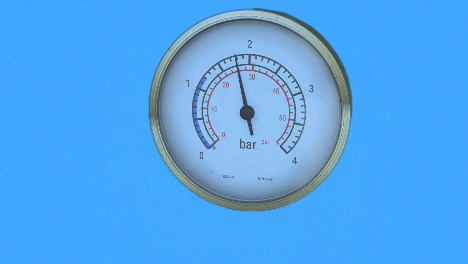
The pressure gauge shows 1.8 bar
